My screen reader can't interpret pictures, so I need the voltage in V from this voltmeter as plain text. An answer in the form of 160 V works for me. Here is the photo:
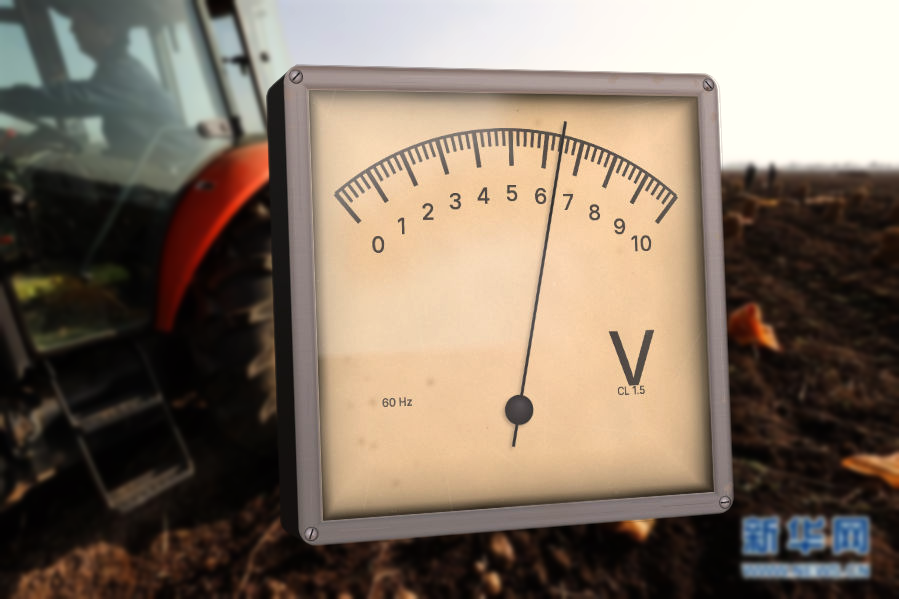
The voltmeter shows 6.4 V
